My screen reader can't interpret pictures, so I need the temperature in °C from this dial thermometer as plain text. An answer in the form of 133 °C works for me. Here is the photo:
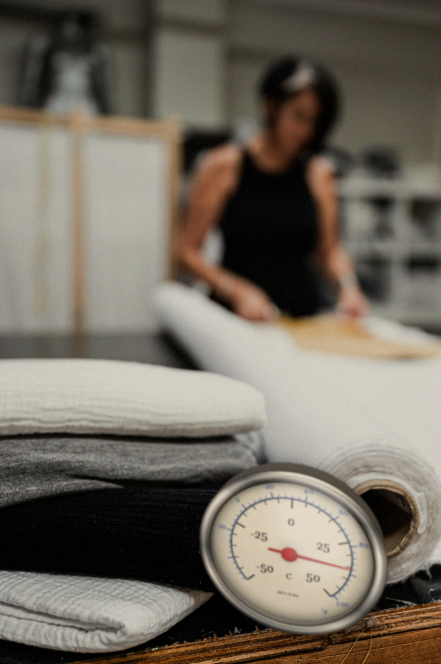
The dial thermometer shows 35 °C
